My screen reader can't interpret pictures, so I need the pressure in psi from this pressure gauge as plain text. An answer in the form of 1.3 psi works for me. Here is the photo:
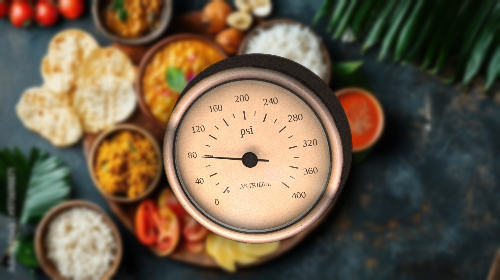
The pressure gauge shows 80 psi
